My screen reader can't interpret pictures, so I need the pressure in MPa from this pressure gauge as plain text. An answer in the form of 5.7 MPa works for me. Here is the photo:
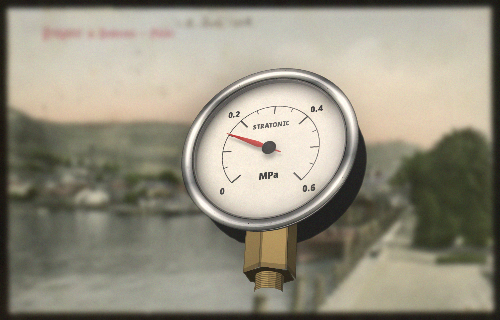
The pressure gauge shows 0.15 MPa
